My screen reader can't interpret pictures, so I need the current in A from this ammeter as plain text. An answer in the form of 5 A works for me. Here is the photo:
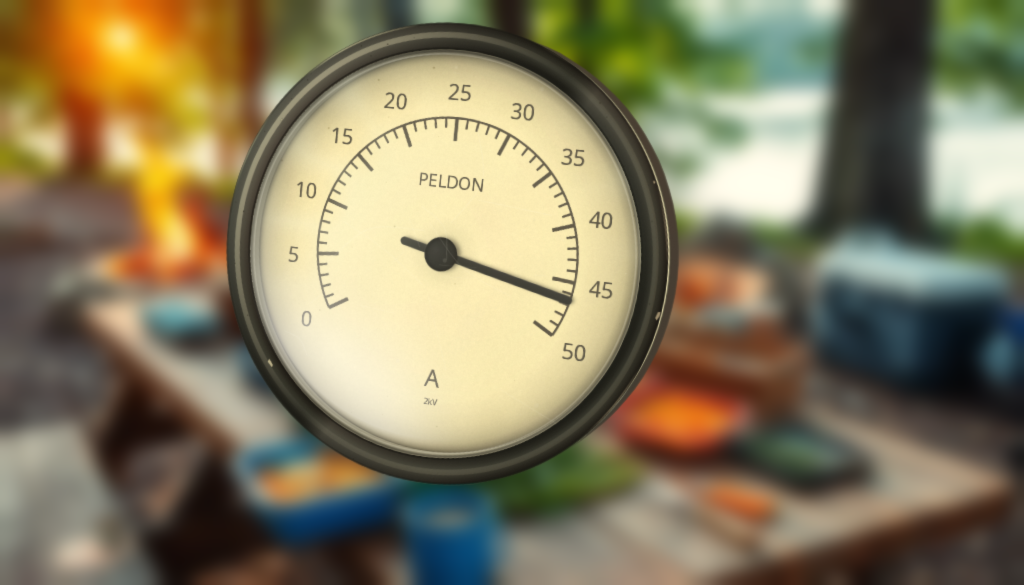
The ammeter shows 46.5 A
